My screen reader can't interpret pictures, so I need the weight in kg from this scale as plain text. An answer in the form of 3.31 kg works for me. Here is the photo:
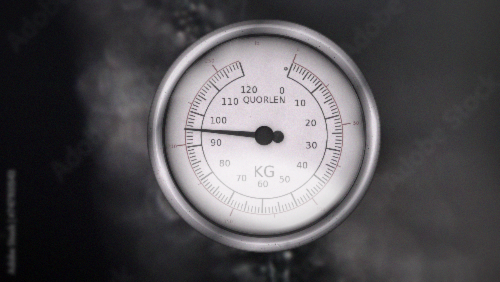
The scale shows 95 kg
